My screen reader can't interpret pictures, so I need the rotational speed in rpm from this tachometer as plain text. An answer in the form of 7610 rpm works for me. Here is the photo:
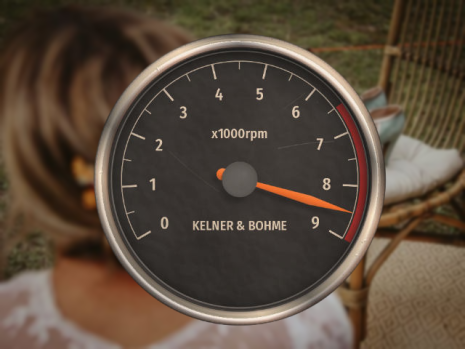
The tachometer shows 8500 rpm
